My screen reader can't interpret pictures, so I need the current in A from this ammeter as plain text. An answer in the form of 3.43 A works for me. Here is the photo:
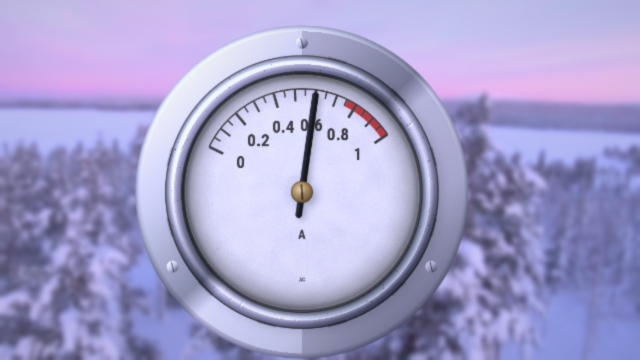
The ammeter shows 0.6 A
